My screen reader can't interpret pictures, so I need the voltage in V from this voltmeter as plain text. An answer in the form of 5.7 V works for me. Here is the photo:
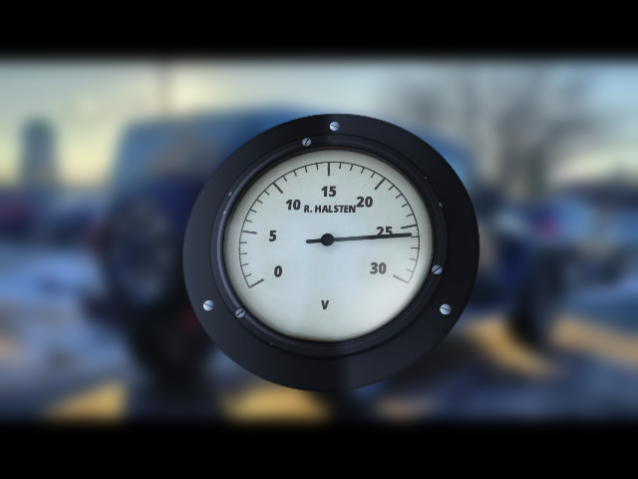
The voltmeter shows 26 V
